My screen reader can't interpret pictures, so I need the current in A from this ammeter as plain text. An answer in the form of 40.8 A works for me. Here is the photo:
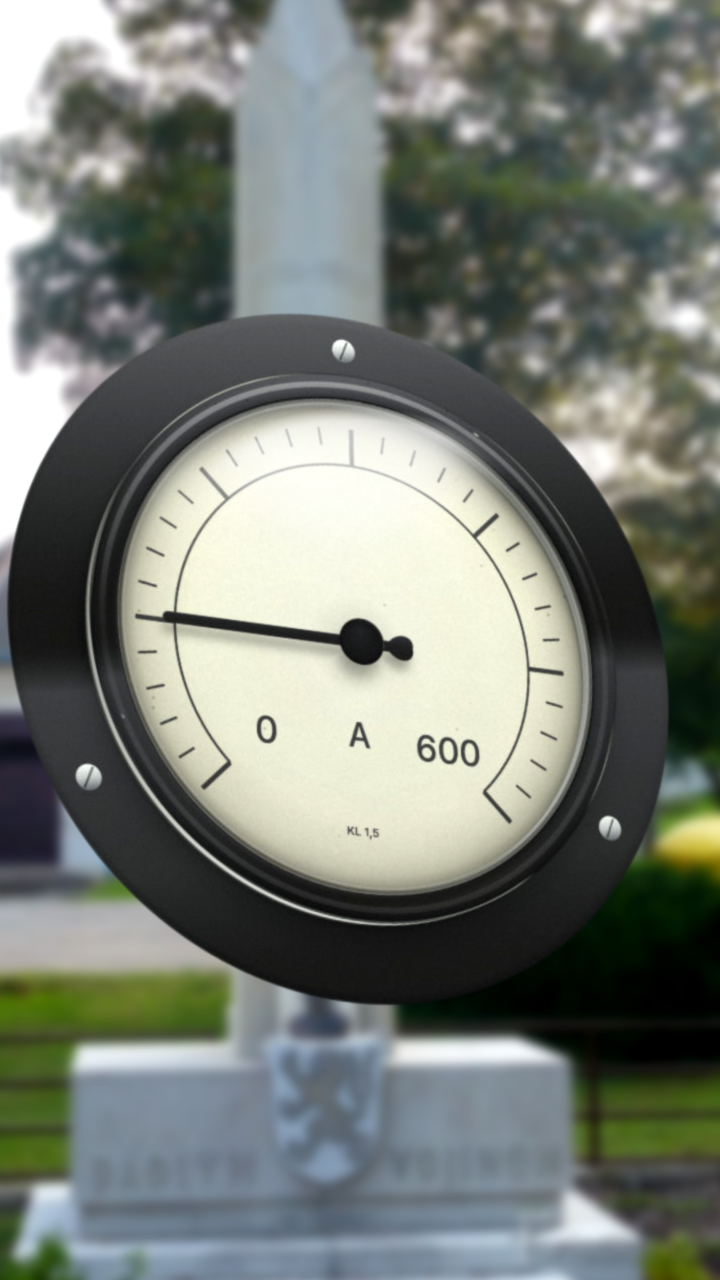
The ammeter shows 100 A
